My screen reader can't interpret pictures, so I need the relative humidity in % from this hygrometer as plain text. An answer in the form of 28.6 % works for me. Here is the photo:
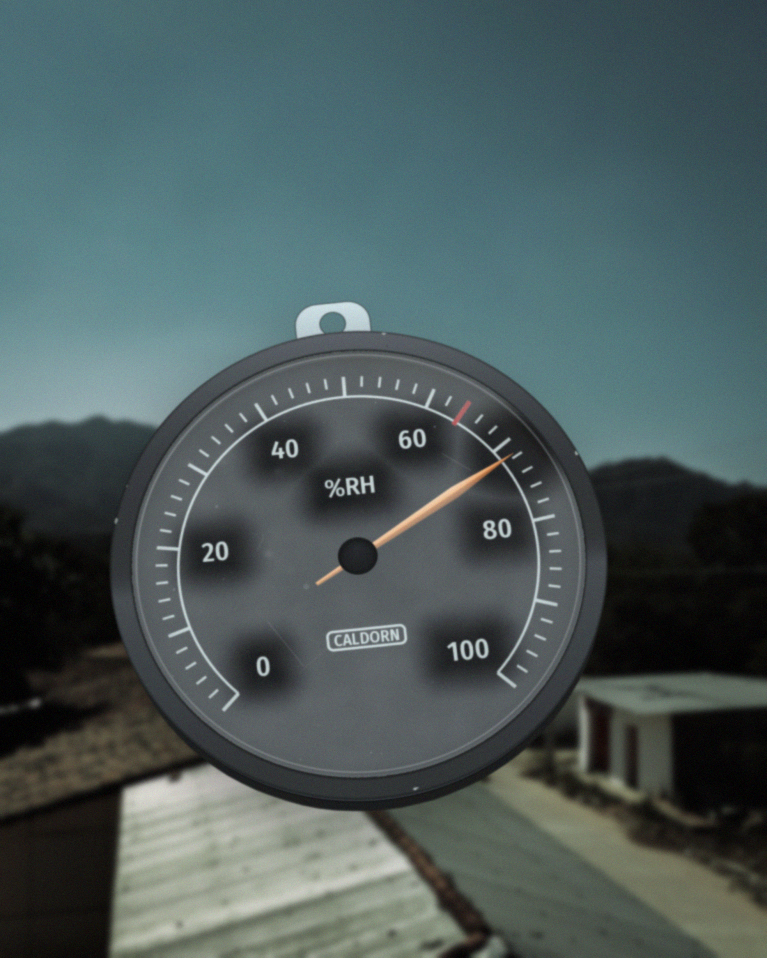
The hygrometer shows 72 %
